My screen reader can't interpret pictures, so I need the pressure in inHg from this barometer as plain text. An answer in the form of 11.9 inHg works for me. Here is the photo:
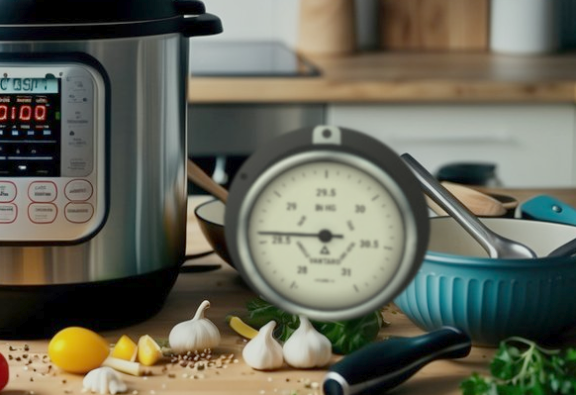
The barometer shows 28.6 inHg
